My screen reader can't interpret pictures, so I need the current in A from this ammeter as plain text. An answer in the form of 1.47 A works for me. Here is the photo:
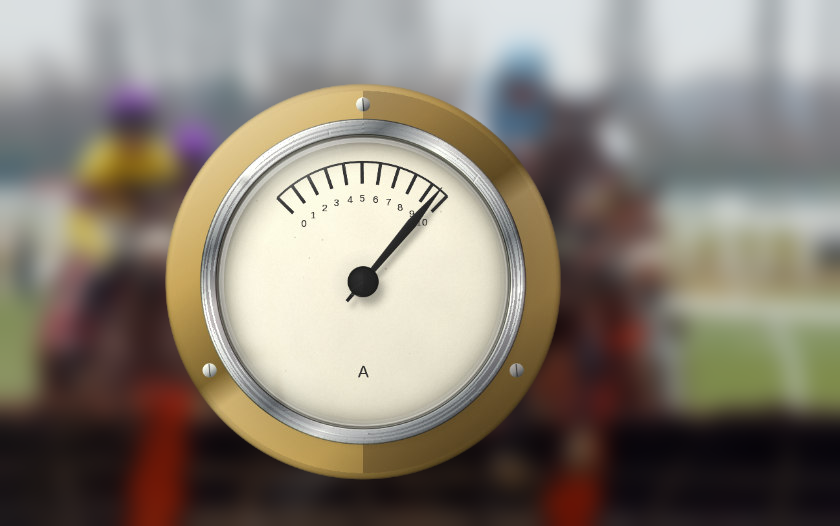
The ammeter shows 9.5 A
